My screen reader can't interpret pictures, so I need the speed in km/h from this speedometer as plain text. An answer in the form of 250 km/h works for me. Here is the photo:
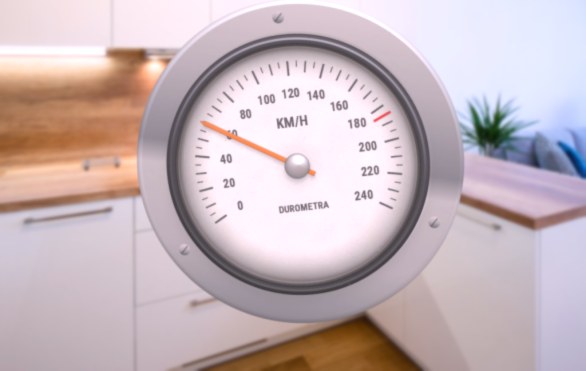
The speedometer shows 60 km/h
